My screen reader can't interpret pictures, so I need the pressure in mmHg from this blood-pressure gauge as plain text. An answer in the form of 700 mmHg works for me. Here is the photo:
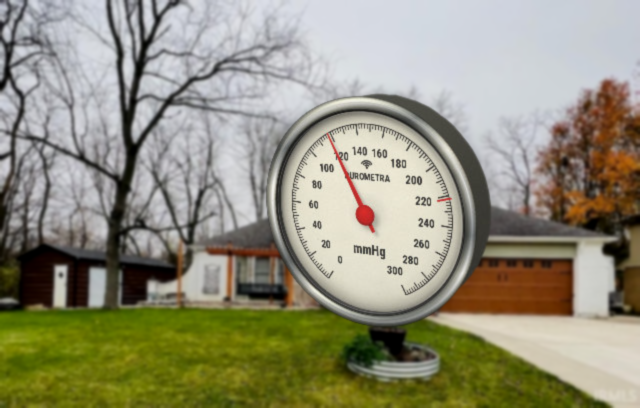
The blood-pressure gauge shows 120 mmHg
